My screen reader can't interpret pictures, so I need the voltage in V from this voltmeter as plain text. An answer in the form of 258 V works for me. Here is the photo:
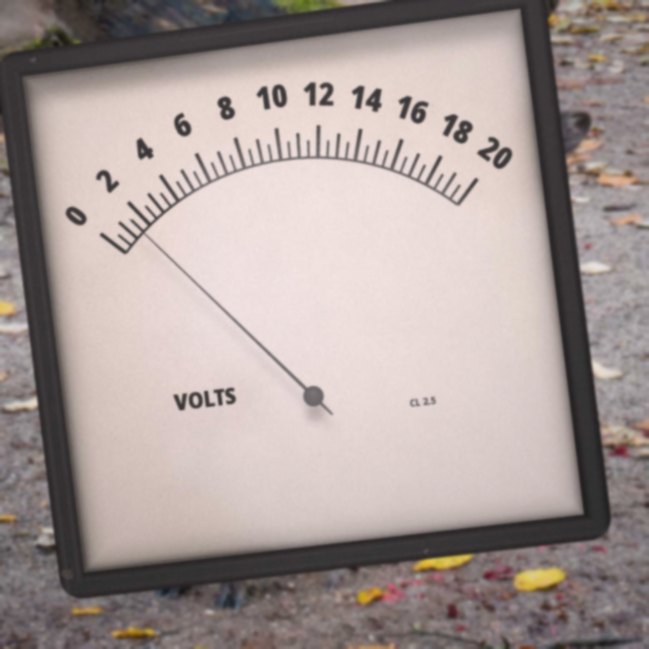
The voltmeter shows 1.5 V
